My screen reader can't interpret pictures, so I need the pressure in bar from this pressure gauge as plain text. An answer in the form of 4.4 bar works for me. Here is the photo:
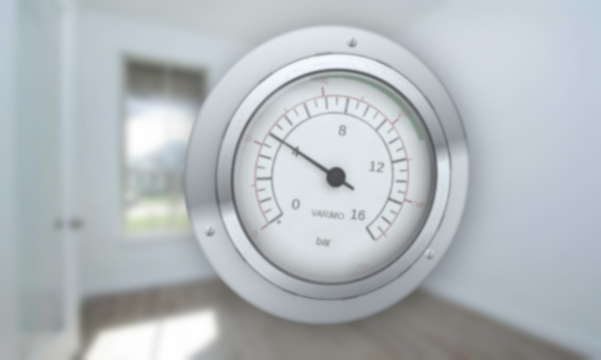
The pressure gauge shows 4 bar
